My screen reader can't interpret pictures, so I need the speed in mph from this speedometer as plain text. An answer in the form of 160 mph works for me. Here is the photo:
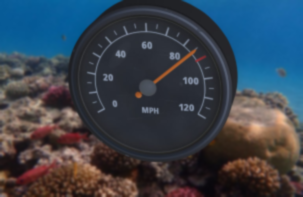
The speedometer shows 85 mph
